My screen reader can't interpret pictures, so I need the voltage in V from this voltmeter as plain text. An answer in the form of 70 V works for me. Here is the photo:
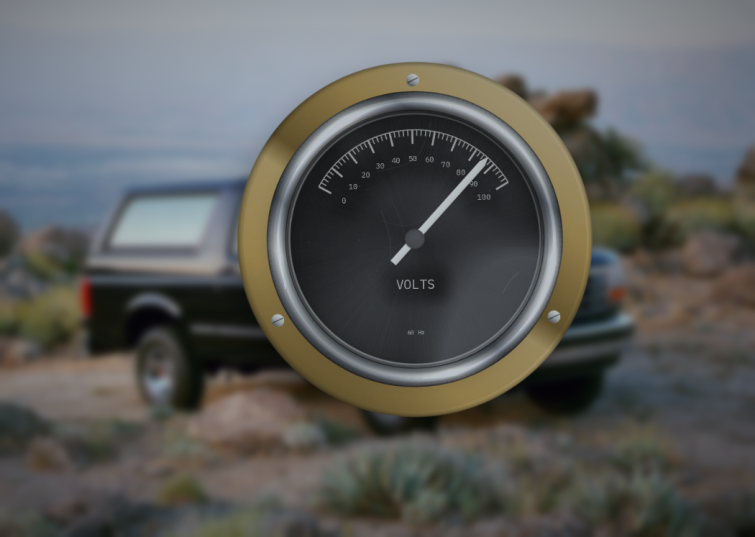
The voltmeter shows 86 V
